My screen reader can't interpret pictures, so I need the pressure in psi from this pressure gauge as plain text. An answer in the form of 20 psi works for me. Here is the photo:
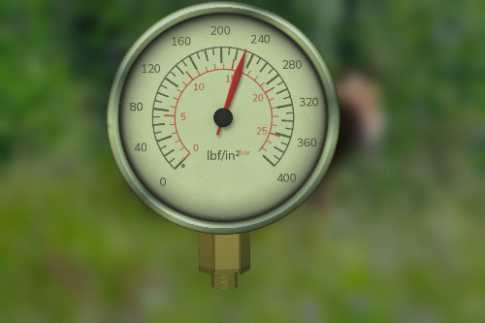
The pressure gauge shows 230 psi
